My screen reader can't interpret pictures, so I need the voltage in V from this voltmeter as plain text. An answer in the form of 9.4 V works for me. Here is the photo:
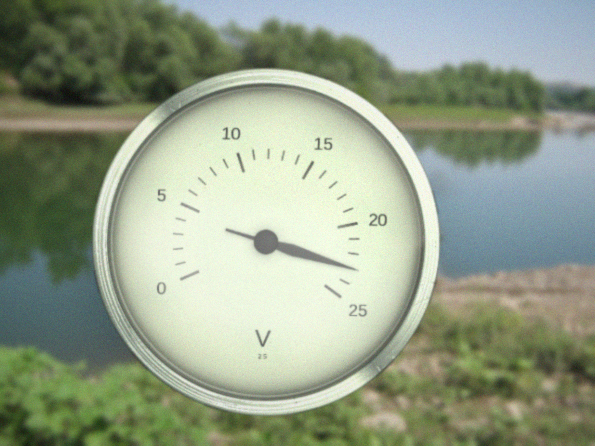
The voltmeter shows 23 V
